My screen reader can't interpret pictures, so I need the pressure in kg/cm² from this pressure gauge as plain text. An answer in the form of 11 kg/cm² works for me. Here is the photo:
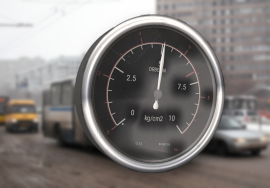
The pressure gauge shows 5 kg/cm²
